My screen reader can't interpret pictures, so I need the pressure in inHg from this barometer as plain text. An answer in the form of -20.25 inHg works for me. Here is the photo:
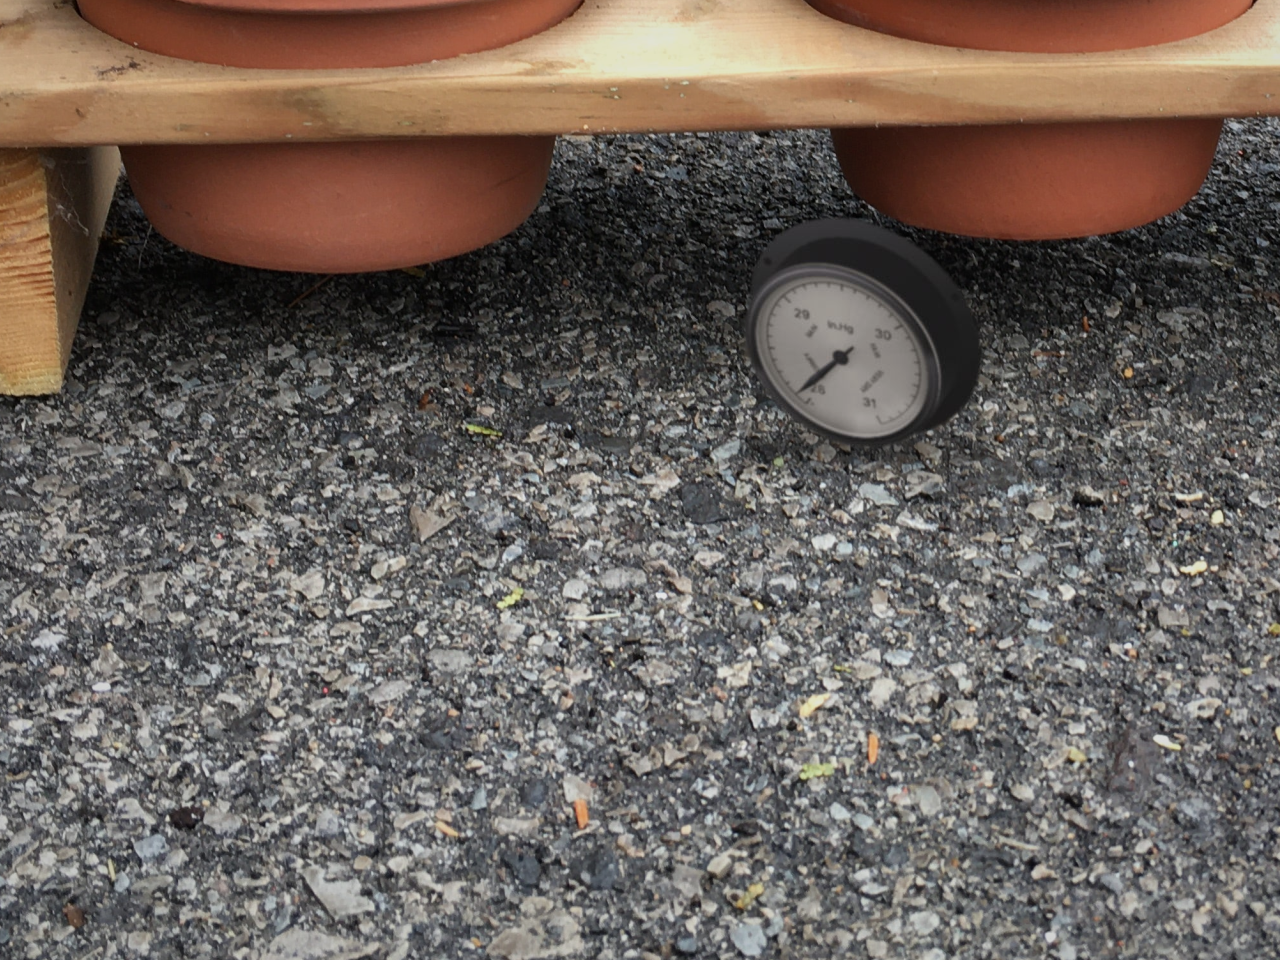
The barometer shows 28.1 inHg
